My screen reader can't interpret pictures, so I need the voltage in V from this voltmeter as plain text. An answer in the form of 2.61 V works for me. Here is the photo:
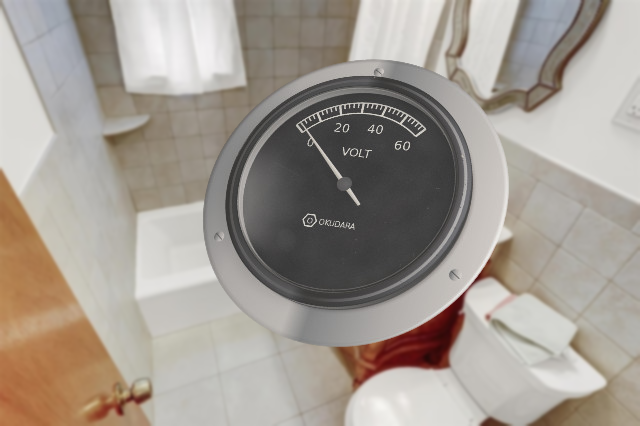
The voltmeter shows 2 V
